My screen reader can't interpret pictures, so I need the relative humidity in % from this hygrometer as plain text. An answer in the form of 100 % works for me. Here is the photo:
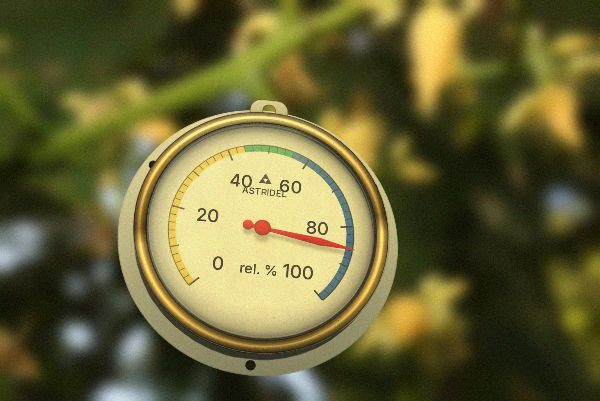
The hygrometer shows 86 %
